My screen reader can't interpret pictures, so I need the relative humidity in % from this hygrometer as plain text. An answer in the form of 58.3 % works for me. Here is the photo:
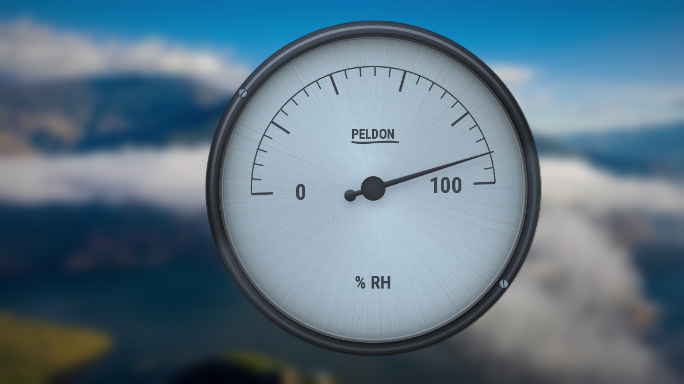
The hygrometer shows 92 %
